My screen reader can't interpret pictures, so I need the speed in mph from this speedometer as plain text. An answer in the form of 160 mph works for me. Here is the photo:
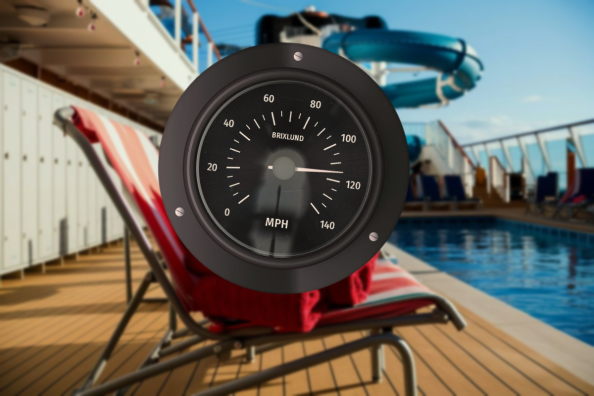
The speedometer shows 115 mph
